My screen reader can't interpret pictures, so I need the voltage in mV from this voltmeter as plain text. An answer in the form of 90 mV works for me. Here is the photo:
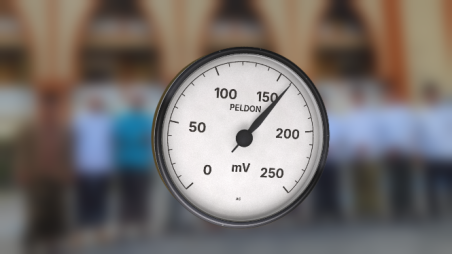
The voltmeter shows 160 mV
